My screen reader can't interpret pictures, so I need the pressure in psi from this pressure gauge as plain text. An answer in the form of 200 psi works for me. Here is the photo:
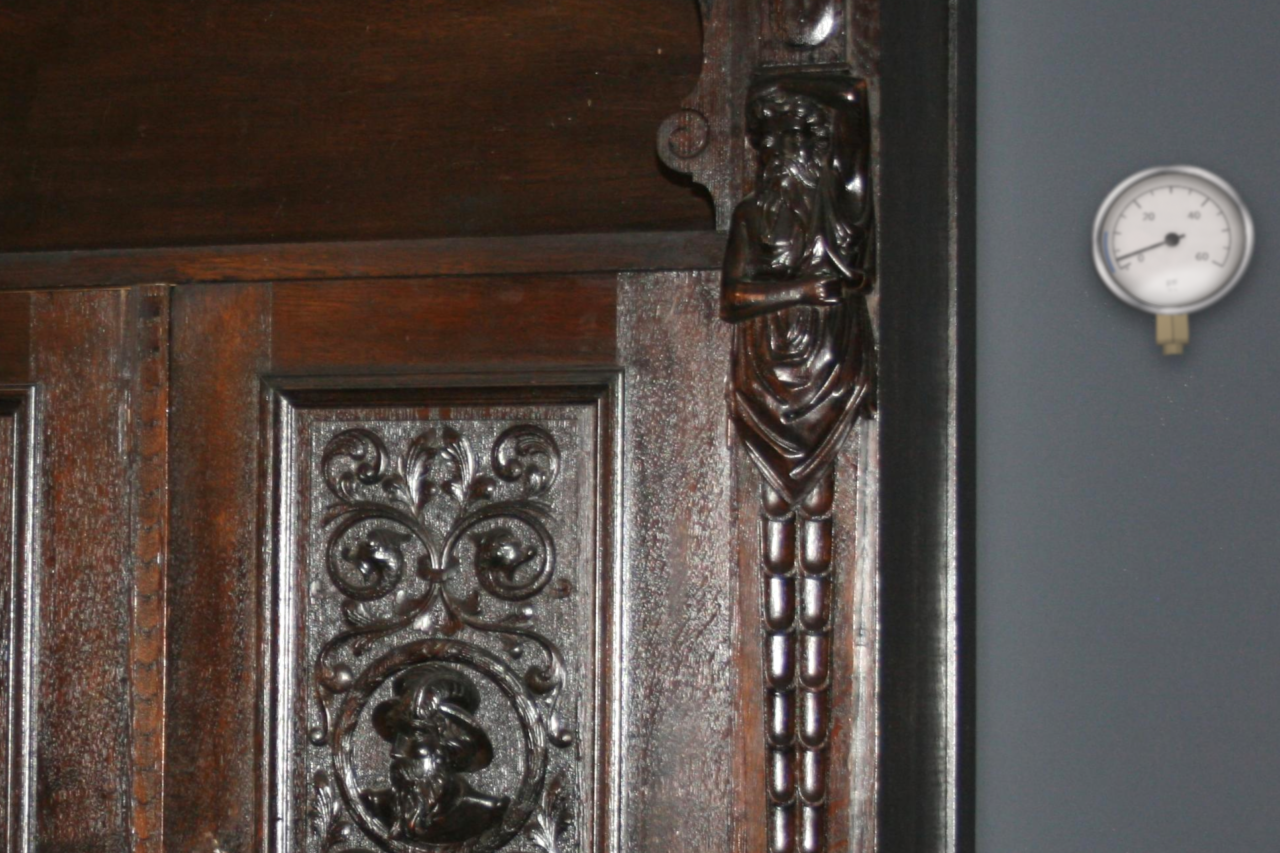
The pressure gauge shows 2.5 psi
